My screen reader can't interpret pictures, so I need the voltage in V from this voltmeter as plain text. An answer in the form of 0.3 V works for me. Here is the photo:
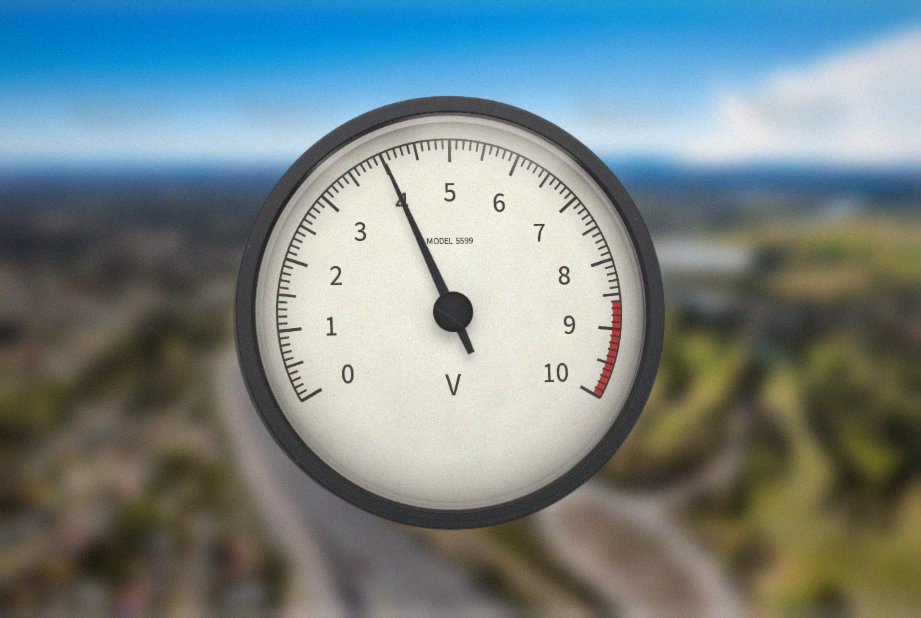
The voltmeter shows 4 V
